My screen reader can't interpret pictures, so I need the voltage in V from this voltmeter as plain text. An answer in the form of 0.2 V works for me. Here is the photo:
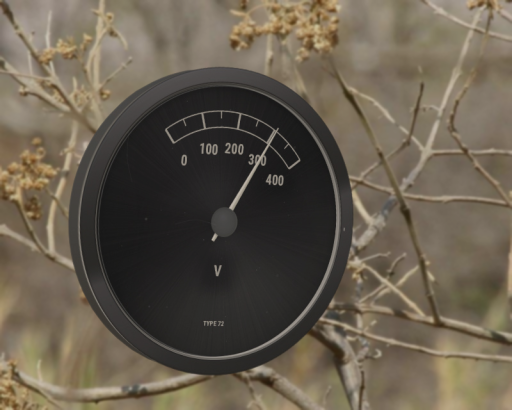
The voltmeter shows 300 V
